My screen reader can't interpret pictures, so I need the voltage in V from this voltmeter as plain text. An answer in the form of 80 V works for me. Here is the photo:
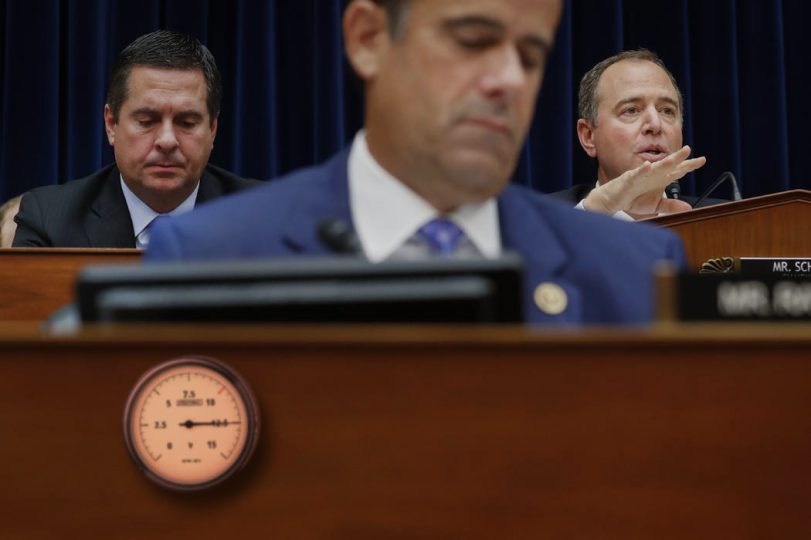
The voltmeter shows 12.5 V
